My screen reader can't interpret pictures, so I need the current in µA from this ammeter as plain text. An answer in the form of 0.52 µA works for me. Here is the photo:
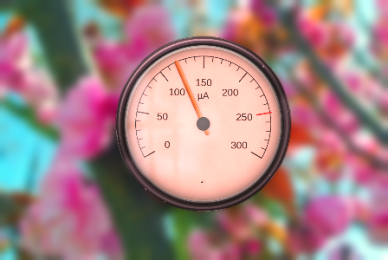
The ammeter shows 120 µA
